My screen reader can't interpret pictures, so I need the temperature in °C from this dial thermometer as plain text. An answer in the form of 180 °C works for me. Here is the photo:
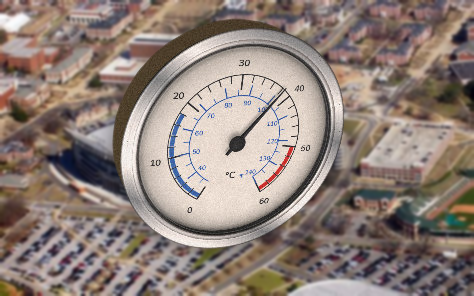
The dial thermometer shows 38 °C
